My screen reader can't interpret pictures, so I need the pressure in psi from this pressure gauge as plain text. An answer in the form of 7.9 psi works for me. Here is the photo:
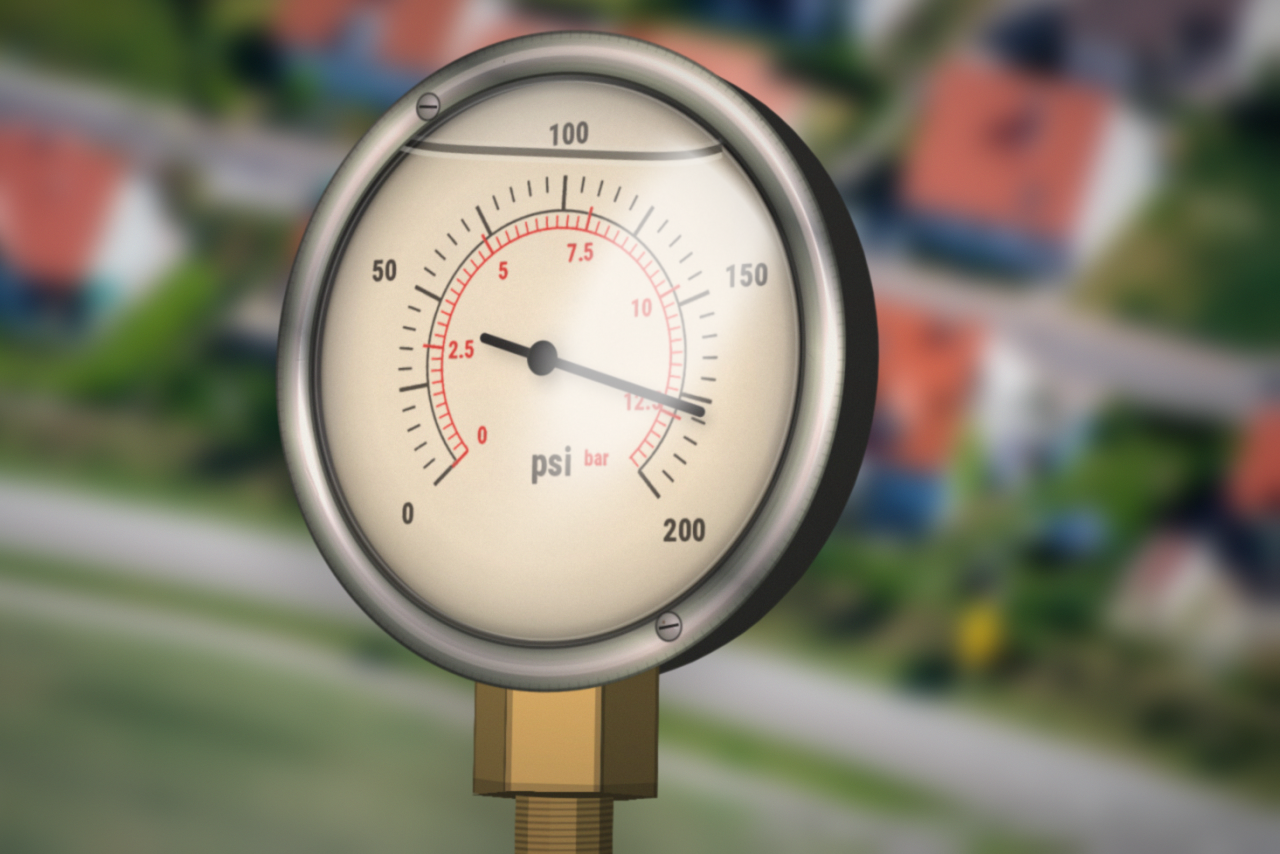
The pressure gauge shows 177.5 psi
